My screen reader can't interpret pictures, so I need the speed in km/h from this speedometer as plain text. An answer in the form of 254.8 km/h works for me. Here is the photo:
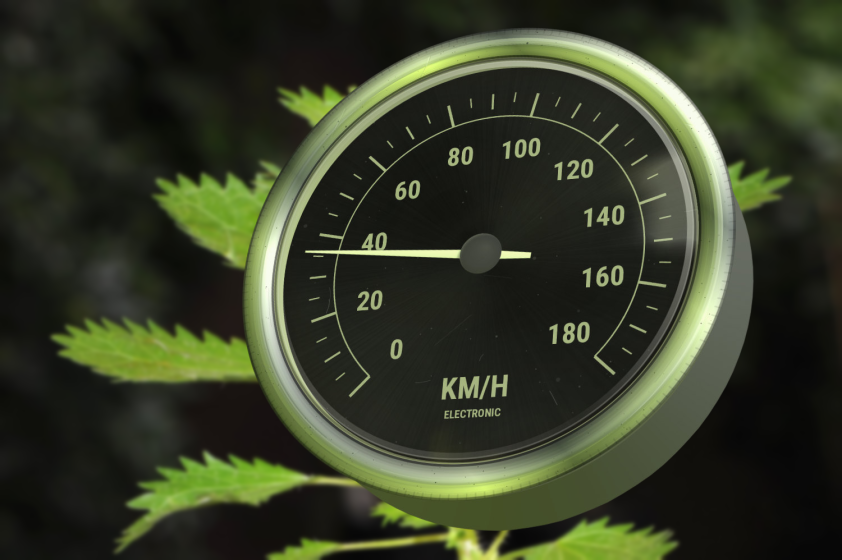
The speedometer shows 35 km/h
